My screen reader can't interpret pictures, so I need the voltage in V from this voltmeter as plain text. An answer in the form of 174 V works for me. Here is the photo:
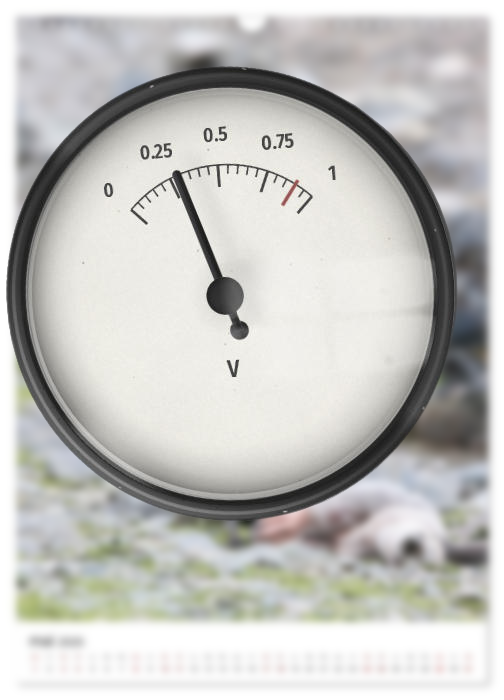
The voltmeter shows 0.3 V
